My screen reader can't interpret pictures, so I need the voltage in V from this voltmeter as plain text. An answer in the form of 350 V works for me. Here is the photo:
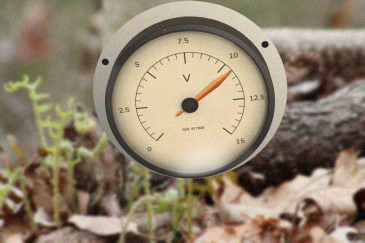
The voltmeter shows 10.5 V
